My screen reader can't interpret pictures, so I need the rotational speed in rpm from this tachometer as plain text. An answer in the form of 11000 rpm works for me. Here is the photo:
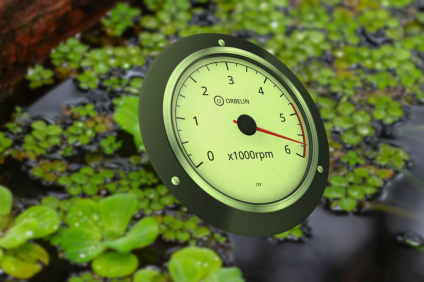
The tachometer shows 5750 rpm
